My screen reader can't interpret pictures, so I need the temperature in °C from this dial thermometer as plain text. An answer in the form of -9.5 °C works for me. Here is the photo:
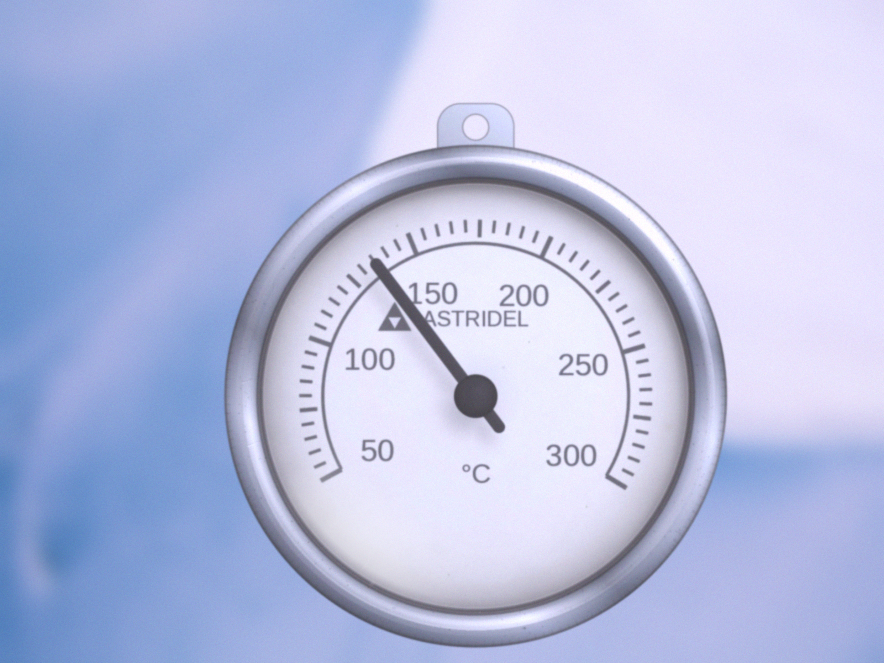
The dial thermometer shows 135 °C
